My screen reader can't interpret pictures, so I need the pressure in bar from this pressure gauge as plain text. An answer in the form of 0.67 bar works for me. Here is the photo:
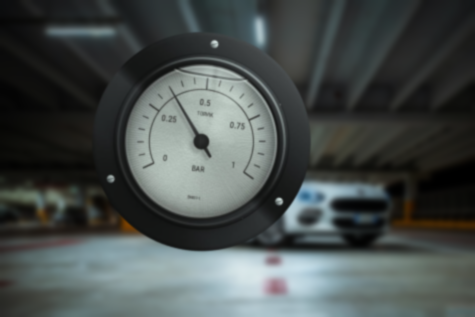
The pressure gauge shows 0.35 bar
